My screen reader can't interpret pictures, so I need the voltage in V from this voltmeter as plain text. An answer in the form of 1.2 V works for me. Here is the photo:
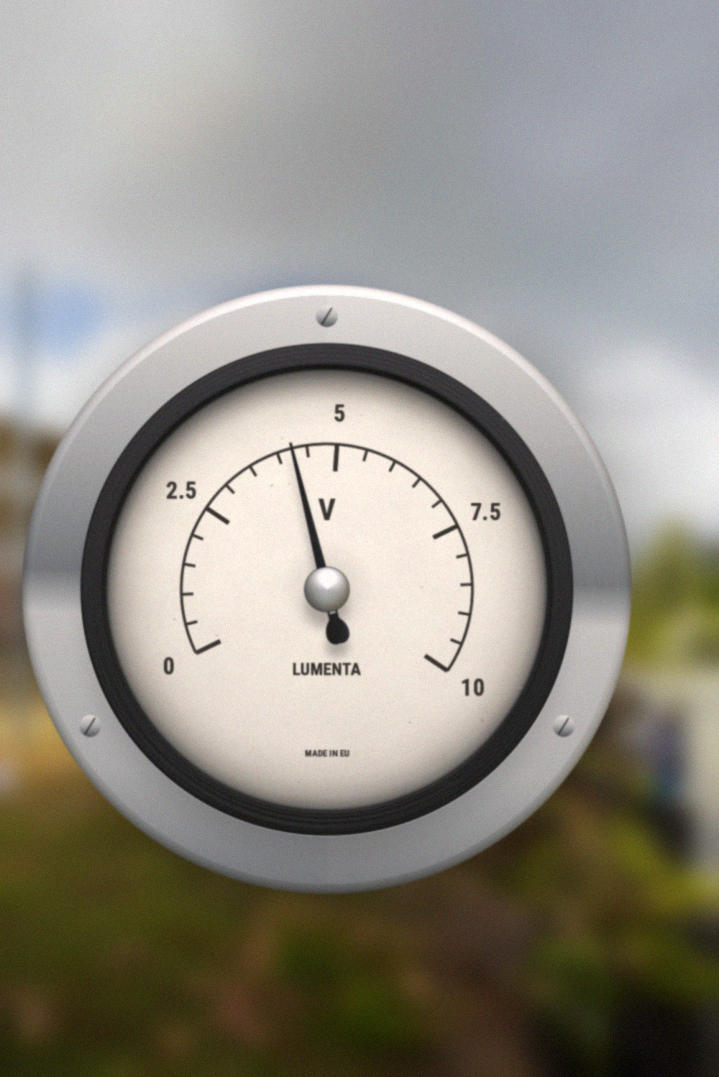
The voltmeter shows 4.25 V
